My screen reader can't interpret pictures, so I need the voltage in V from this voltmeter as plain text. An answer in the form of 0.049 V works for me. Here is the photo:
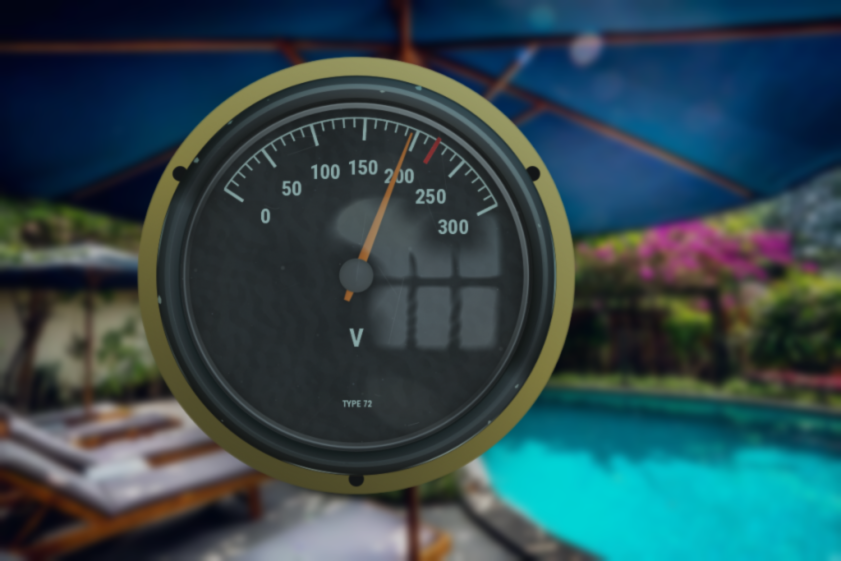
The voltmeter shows 195 V
